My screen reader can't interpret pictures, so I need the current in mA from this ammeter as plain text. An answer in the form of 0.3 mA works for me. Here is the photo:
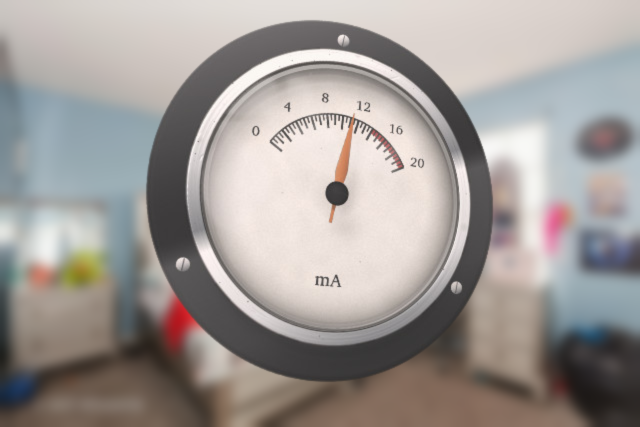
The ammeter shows 11 mA
